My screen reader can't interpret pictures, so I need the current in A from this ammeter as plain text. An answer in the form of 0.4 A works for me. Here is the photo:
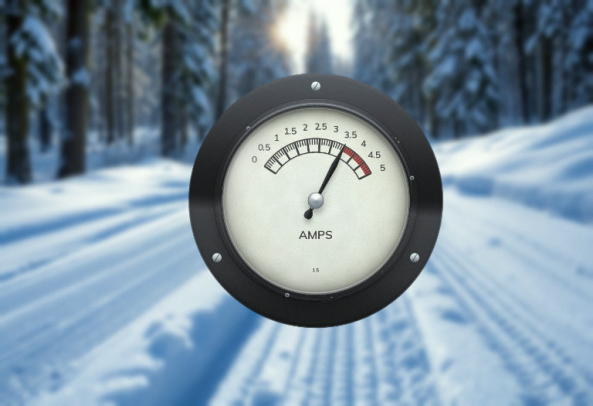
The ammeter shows 3.5 A
